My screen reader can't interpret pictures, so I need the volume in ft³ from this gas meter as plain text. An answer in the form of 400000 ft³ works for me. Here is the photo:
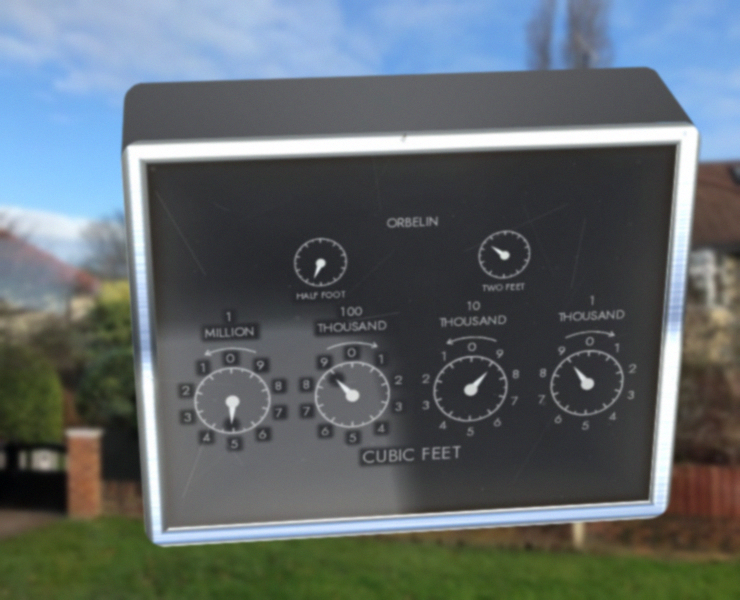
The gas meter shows 488900 ft³
